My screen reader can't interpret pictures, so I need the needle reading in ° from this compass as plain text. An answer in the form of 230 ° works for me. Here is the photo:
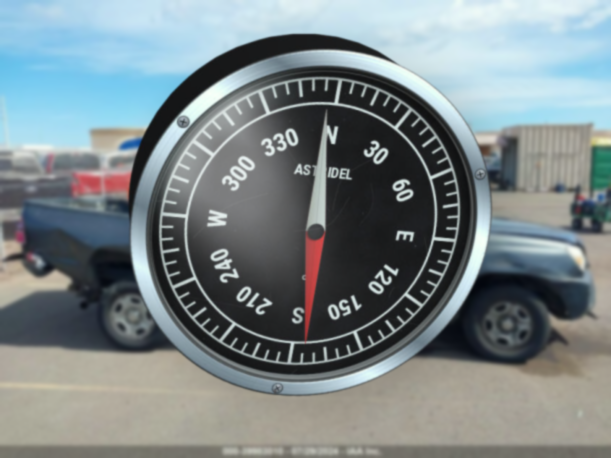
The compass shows 175 °
